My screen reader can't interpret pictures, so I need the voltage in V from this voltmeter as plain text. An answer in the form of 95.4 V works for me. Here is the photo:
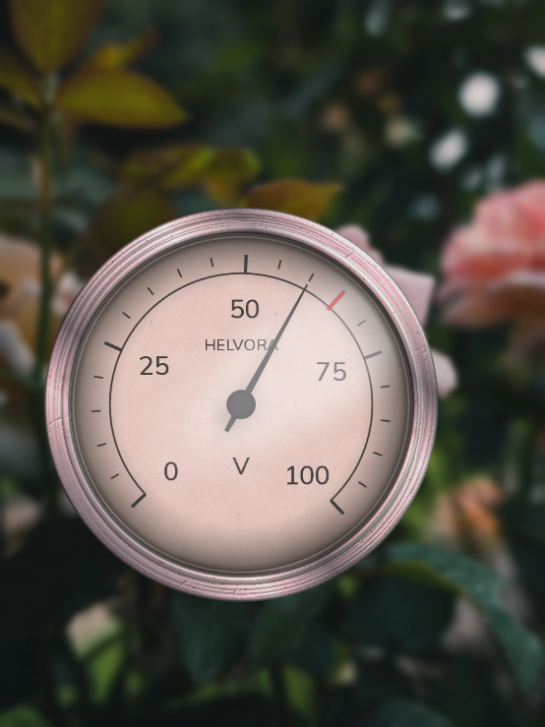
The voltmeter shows 60 V
